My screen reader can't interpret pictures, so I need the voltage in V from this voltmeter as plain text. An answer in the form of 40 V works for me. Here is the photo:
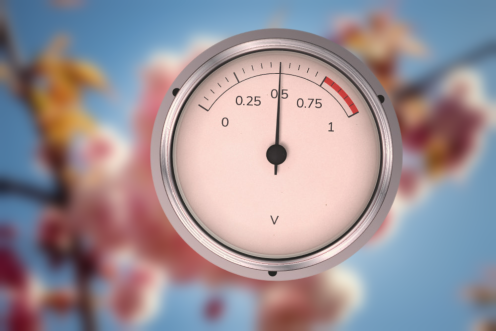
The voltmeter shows 0.5 V
